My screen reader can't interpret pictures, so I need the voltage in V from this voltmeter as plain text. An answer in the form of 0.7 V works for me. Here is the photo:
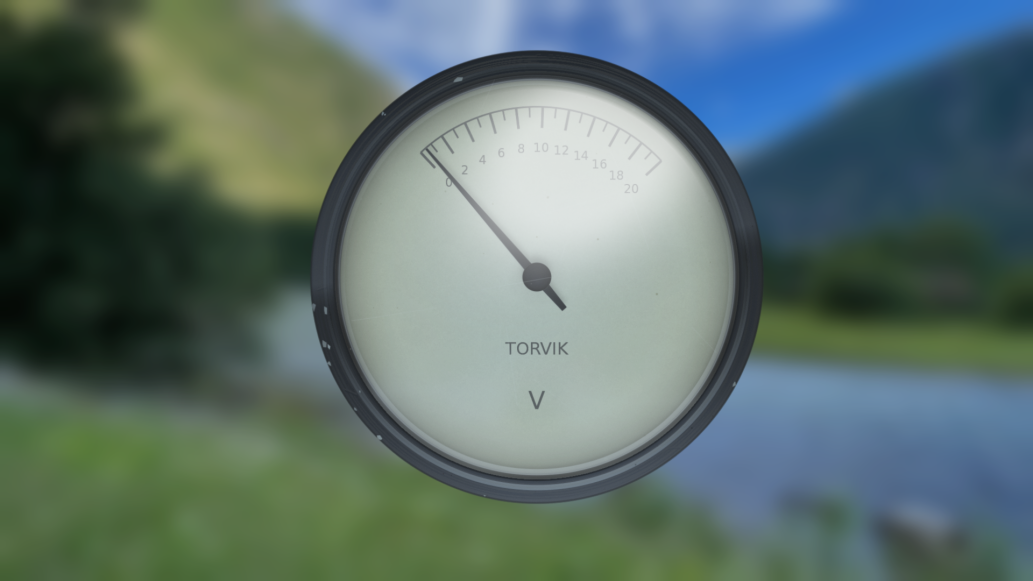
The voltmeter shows 0.5 V
